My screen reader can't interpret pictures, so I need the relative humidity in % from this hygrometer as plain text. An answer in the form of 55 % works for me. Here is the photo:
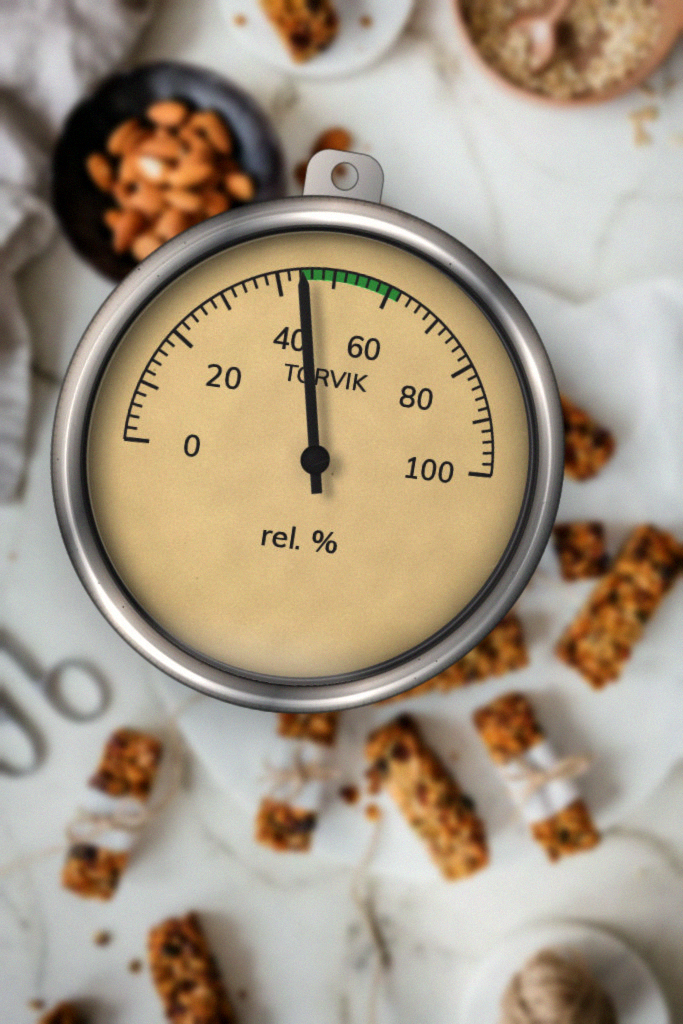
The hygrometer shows 44 %
